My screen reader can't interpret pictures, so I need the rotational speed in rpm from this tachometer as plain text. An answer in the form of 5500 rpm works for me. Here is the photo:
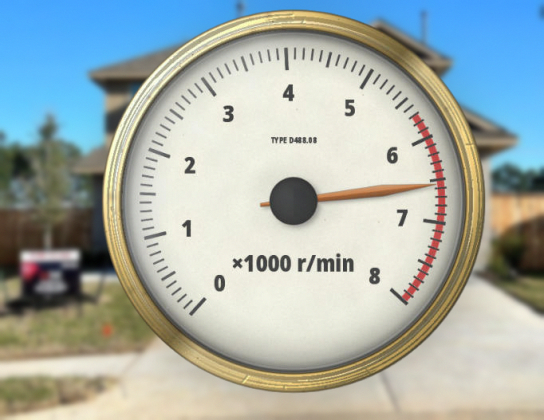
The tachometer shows 6550 rpm
